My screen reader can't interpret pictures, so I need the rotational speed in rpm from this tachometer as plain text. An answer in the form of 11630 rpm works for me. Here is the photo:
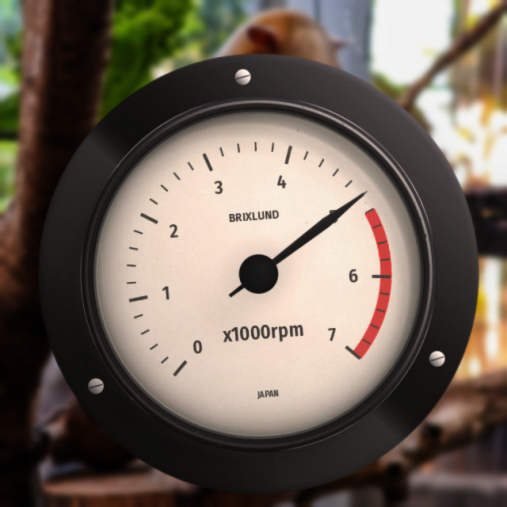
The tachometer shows 5000 rpm
